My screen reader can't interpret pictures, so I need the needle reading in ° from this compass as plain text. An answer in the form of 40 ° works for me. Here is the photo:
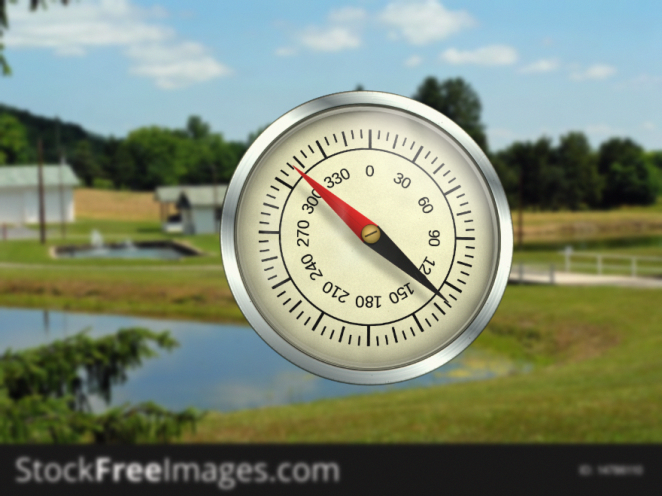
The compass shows 310 °
